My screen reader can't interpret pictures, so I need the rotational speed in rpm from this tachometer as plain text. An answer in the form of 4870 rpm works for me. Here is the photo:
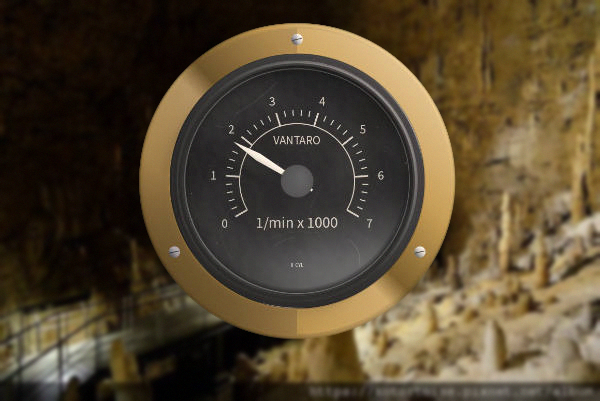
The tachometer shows 1800 rpm
